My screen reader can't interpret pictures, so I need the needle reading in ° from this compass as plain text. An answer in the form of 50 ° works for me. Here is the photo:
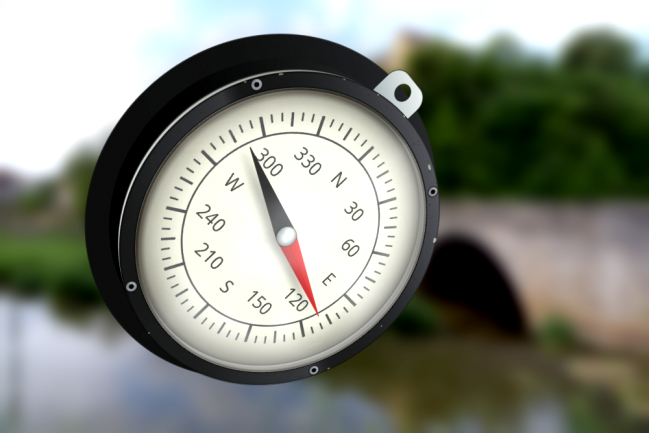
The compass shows 110 °
